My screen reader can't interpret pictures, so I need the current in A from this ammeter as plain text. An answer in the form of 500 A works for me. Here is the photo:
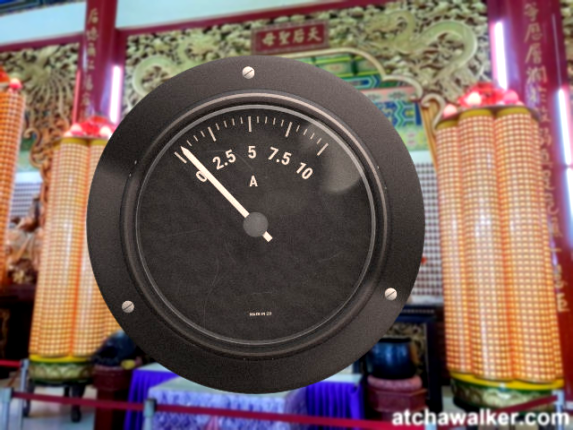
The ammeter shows 0.5 A
